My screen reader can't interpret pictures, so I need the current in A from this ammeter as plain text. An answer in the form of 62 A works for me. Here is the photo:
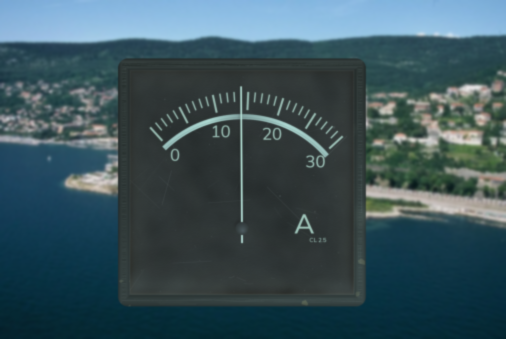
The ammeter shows 14 A
